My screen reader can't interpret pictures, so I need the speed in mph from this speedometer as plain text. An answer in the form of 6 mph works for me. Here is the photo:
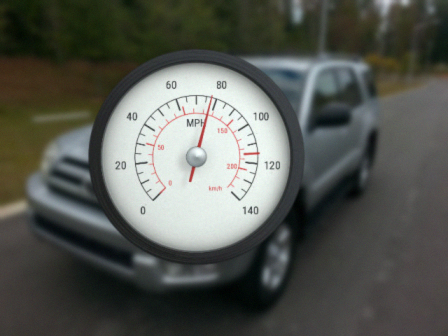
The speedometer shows 77.5 mph
